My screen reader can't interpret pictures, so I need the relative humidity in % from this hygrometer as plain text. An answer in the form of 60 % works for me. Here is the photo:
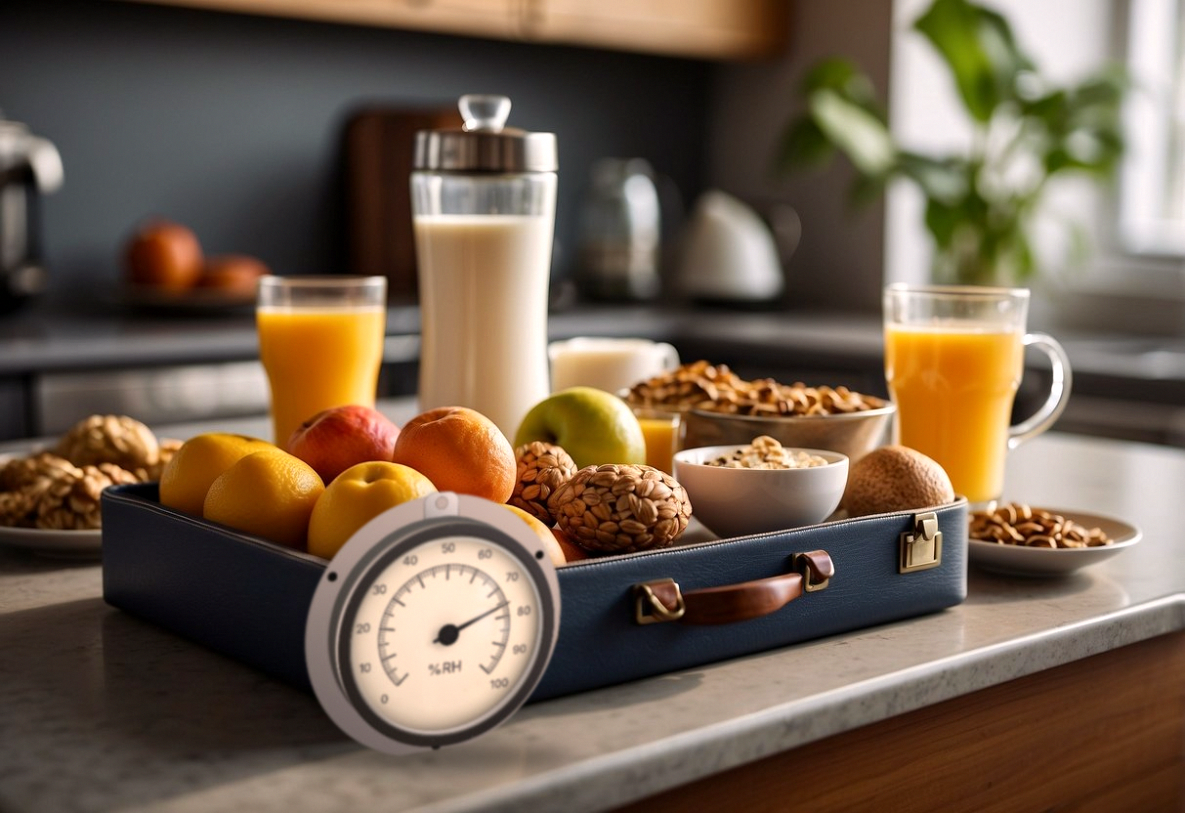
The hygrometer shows 75 %
